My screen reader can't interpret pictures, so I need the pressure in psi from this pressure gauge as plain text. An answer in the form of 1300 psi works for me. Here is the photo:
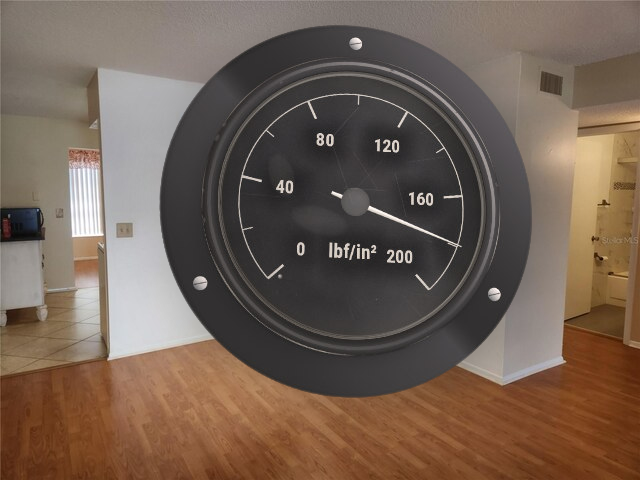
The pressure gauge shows 180 psi
